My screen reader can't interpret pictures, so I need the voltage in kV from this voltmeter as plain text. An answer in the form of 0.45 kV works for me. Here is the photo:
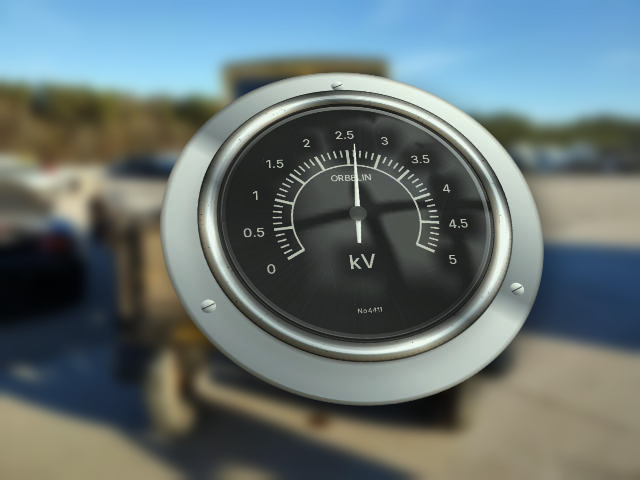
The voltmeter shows 2.6 kV
